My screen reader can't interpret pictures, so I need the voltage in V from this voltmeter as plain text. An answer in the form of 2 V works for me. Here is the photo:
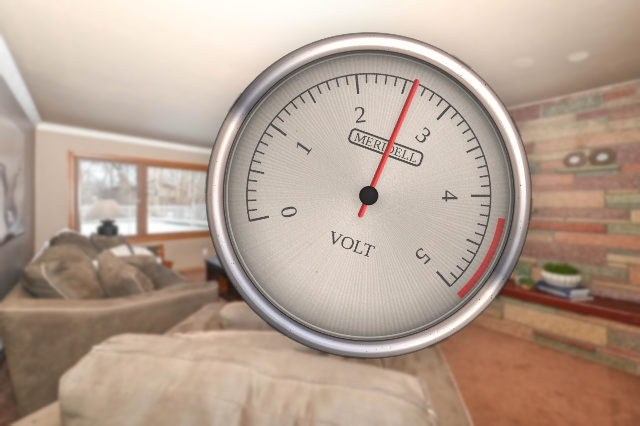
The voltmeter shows 2.6 V
